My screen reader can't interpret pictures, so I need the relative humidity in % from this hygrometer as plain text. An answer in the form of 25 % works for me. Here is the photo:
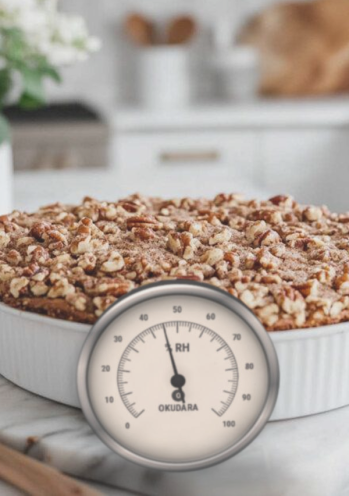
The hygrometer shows 45 %
